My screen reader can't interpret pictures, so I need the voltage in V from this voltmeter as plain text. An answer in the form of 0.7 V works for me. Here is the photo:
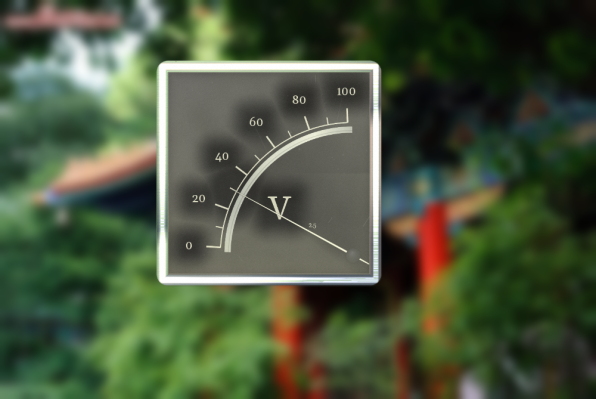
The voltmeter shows 30 V
